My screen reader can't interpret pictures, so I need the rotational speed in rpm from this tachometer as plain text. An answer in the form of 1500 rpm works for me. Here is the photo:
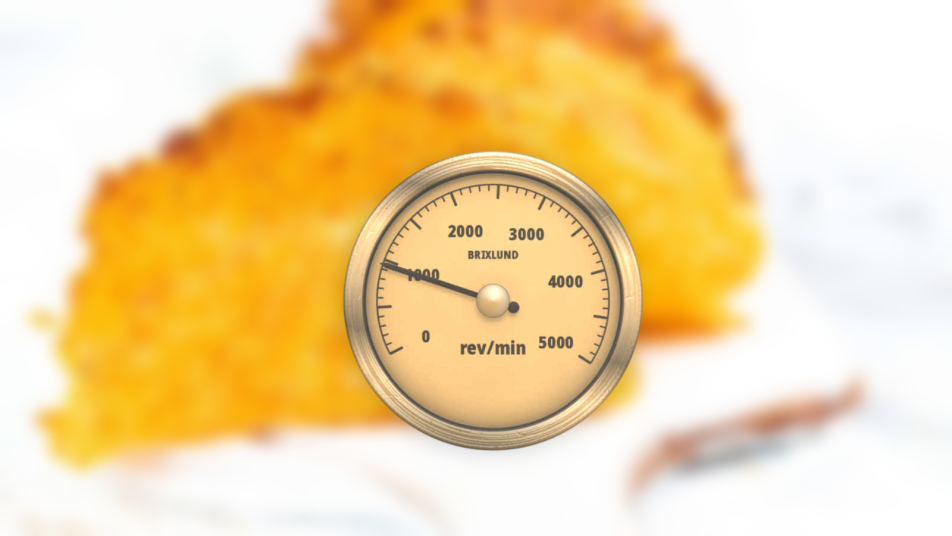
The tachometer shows 950 rpm
